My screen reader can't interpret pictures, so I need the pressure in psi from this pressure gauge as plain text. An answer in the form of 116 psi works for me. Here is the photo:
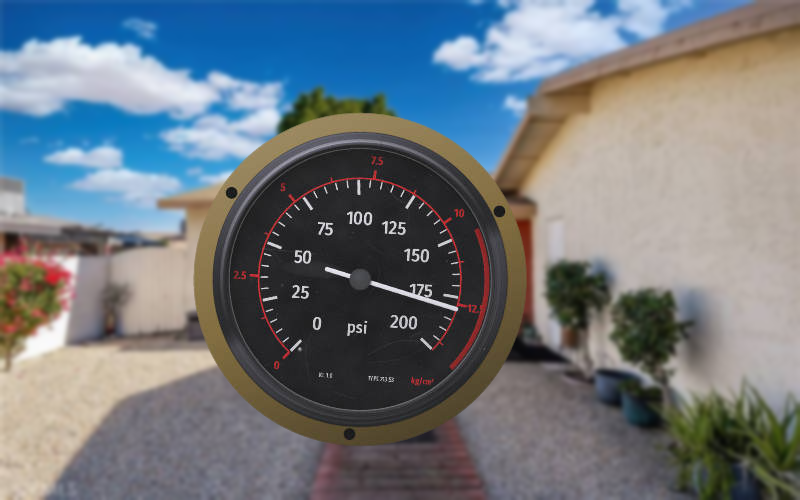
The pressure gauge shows 180 psi
